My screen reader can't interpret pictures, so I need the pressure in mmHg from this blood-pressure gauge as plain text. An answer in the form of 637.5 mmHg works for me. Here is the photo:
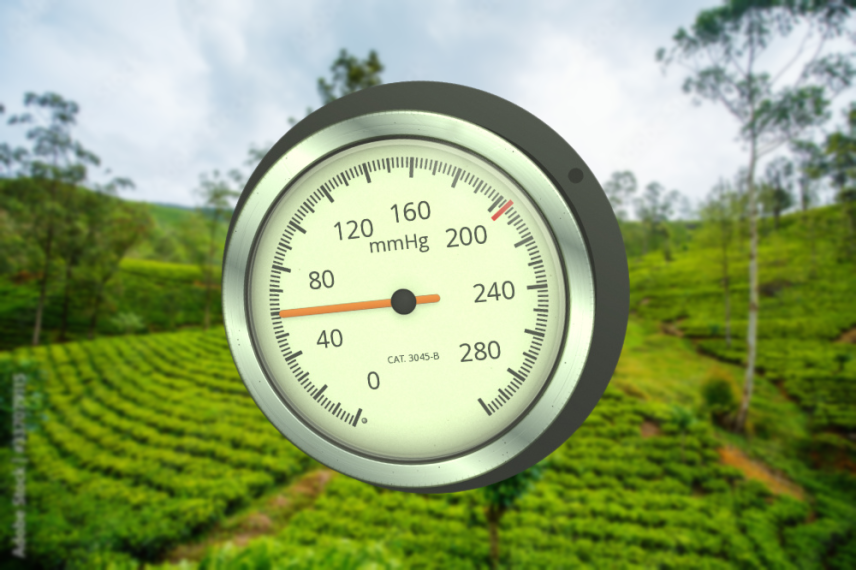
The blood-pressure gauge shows 60 mmHg
